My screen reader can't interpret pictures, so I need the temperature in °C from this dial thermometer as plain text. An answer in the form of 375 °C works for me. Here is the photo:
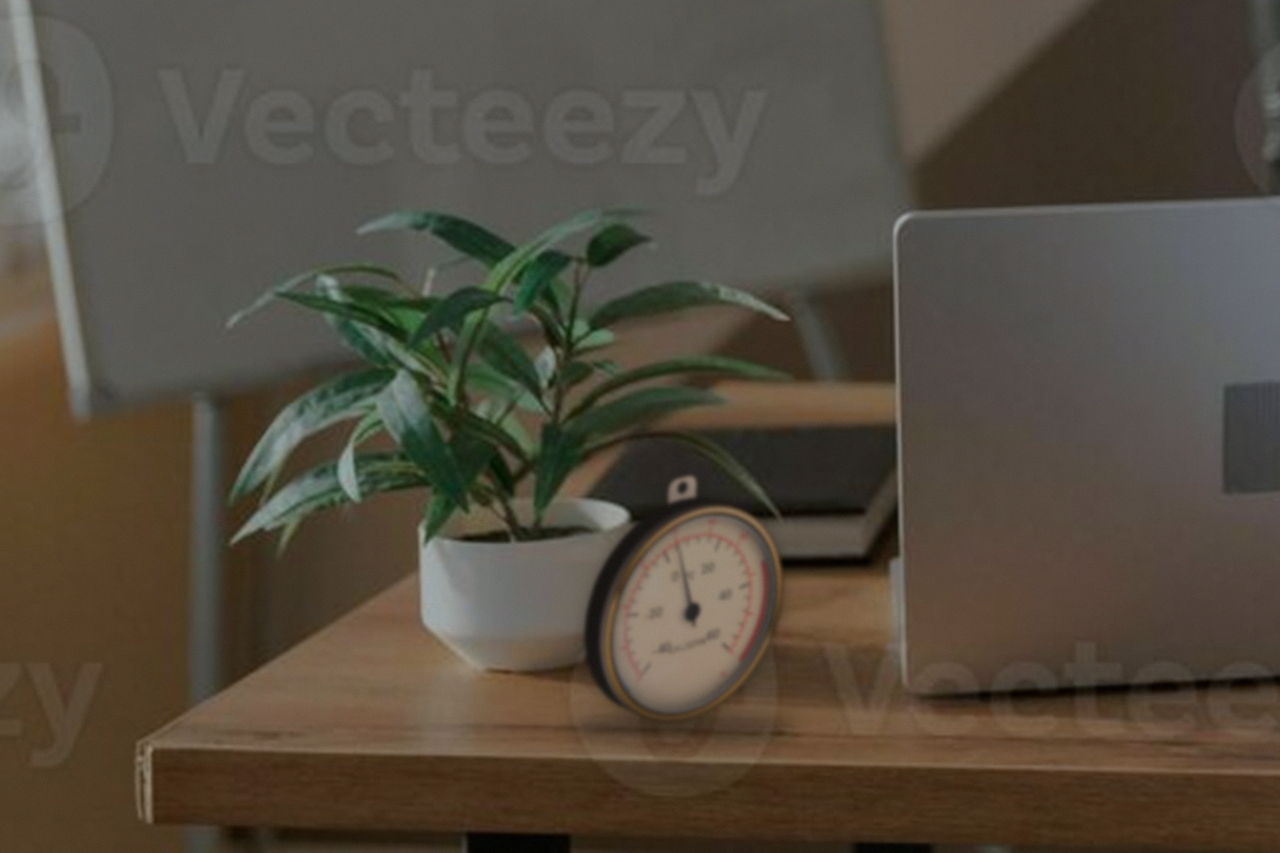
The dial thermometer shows 4 °C
